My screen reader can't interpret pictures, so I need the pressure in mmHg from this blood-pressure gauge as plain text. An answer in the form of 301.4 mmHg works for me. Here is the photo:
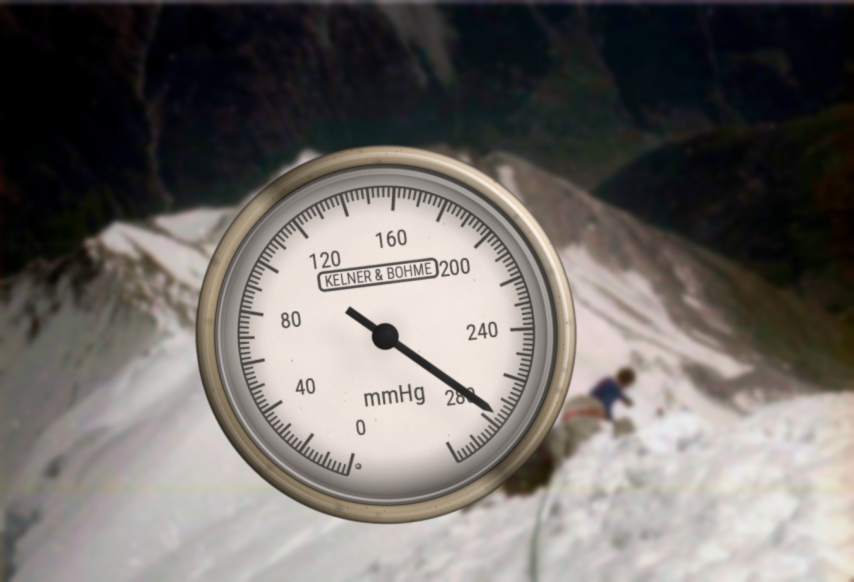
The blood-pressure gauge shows 276 mmHg
